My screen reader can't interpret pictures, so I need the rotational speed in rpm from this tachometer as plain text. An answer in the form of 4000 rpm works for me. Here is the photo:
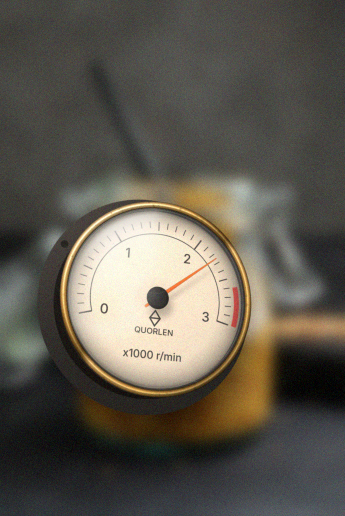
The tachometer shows 2250 rpm
